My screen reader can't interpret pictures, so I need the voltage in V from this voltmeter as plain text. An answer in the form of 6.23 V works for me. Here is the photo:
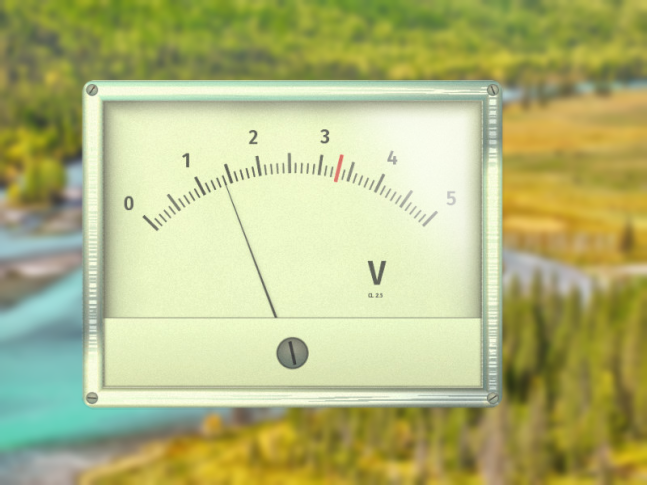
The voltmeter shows 1.4 V
